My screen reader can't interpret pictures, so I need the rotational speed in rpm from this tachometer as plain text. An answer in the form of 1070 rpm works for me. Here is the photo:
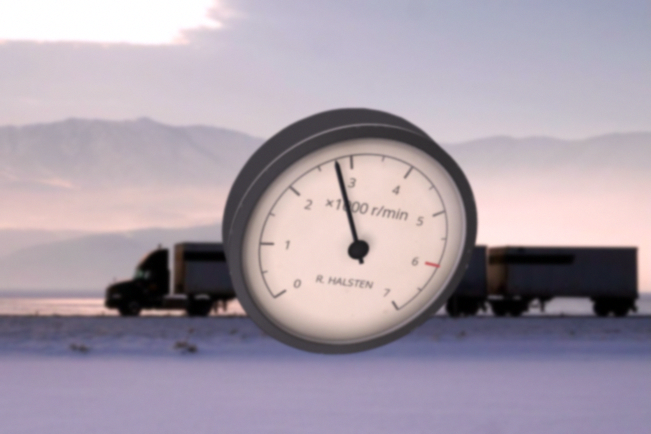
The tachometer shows 2750 rpm
